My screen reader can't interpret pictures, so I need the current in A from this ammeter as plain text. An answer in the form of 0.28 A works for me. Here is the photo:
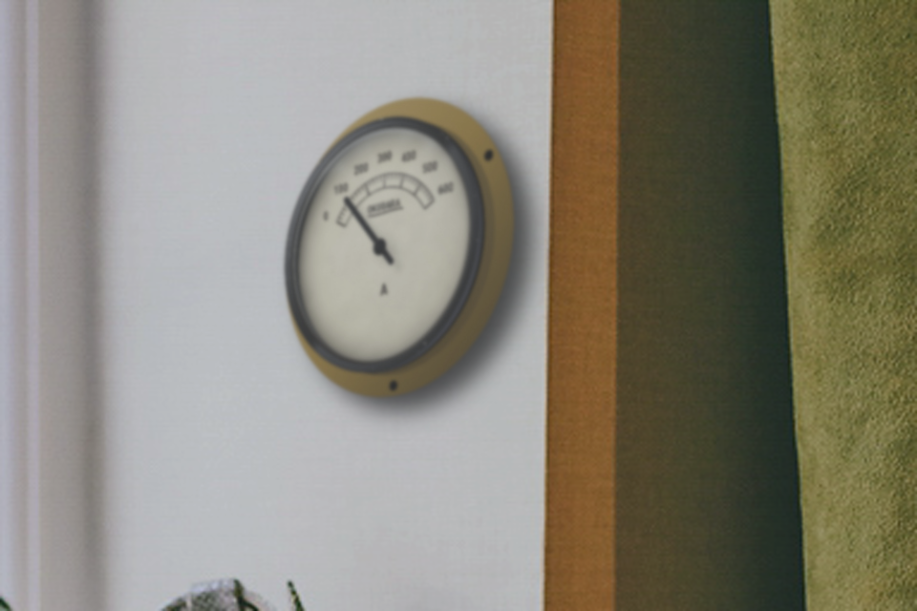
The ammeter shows 100 A
